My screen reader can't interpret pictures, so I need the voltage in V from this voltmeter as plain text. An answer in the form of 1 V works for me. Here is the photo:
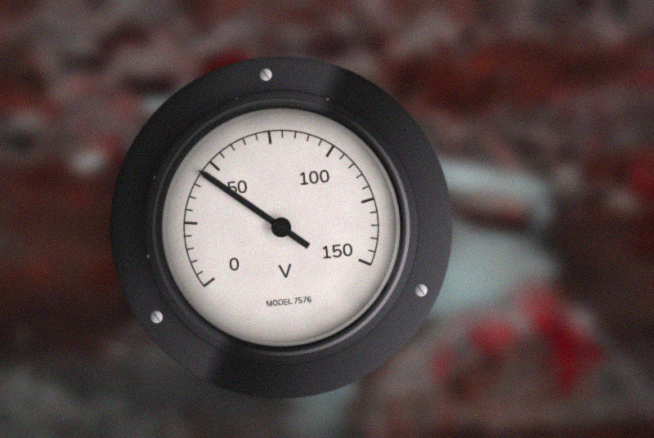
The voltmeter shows 45 V
